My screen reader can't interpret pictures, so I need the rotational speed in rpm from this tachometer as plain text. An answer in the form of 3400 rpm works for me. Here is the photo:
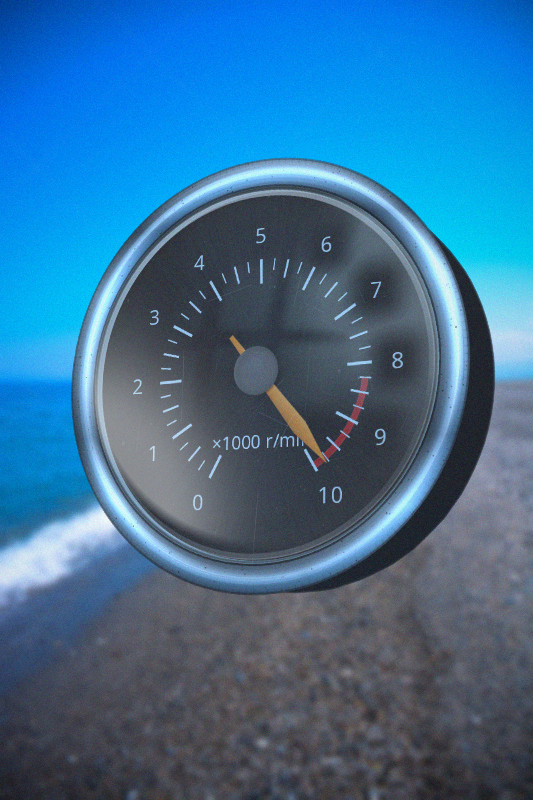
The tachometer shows 9750 rpm
